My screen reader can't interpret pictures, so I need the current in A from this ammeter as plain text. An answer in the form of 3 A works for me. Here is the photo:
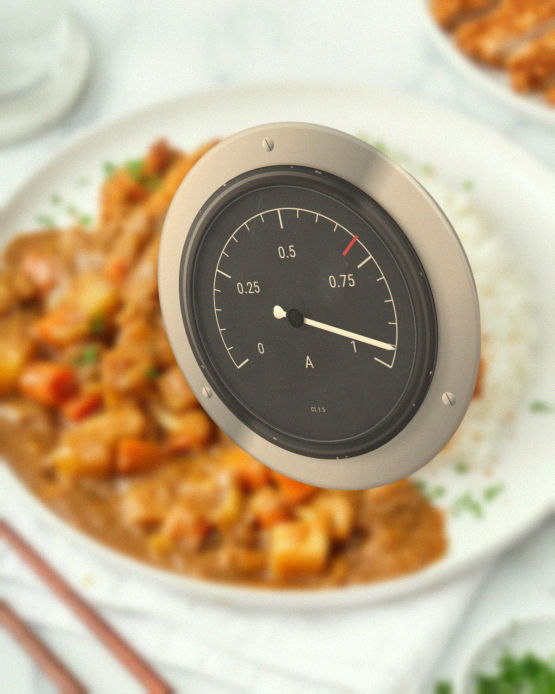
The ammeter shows 0.95 A
